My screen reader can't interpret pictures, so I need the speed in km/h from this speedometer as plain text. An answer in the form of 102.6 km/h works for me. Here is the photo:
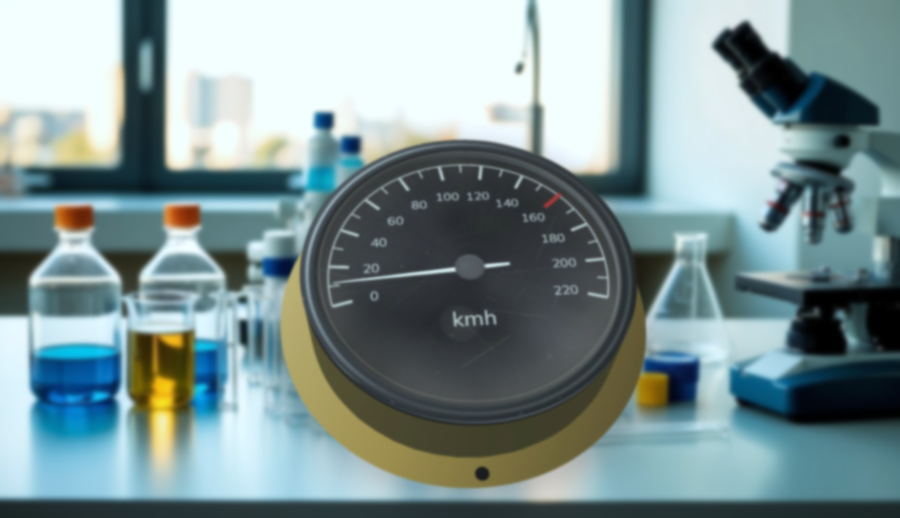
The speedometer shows 10 km/h
